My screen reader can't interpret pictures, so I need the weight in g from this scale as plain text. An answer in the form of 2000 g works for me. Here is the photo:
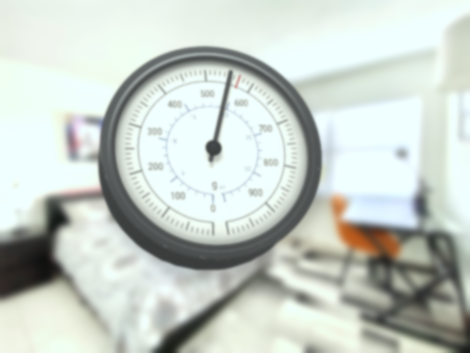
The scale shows 550 g
